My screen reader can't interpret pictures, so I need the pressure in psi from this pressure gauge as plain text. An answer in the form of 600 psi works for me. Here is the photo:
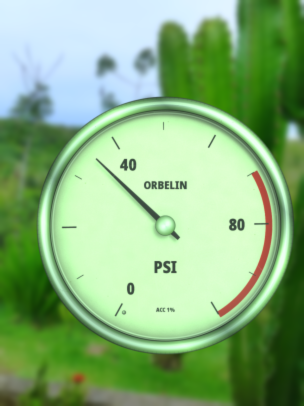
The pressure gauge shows 35 psi
